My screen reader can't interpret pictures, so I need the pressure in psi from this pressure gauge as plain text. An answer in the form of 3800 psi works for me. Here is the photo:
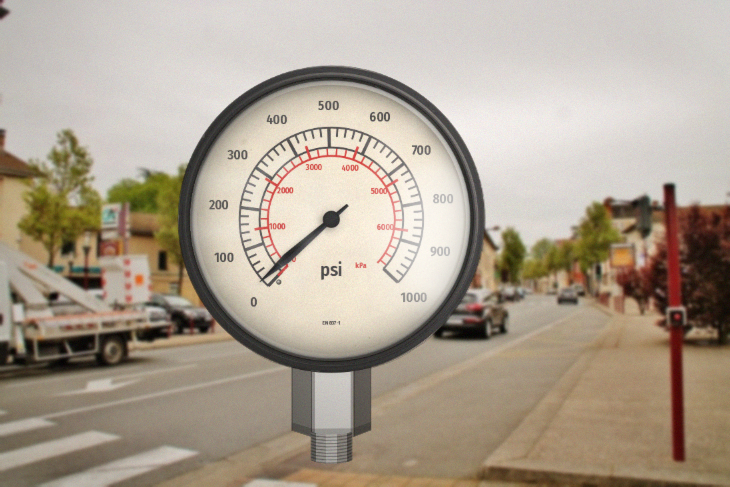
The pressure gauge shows 20 psi
